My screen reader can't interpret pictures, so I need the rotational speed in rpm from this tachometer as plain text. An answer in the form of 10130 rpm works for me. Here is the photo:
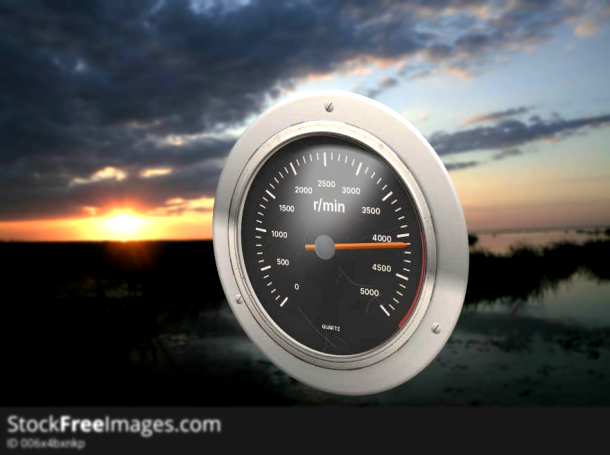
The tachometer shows 4100 rpm
